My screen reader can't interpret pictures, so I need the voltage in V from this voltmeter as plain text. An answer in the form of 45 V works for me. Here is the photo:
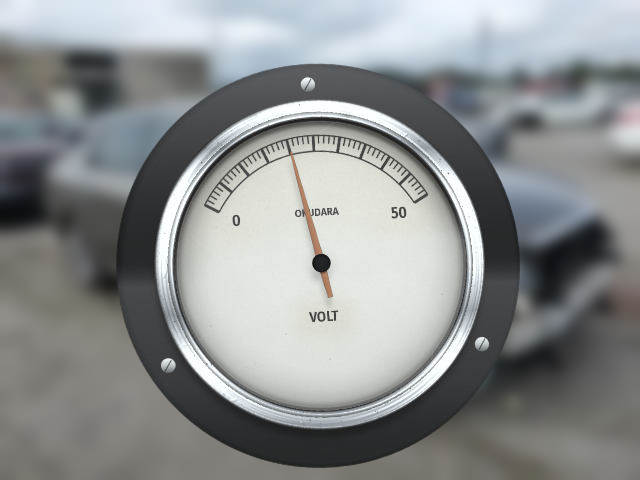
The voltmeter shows 20 V
